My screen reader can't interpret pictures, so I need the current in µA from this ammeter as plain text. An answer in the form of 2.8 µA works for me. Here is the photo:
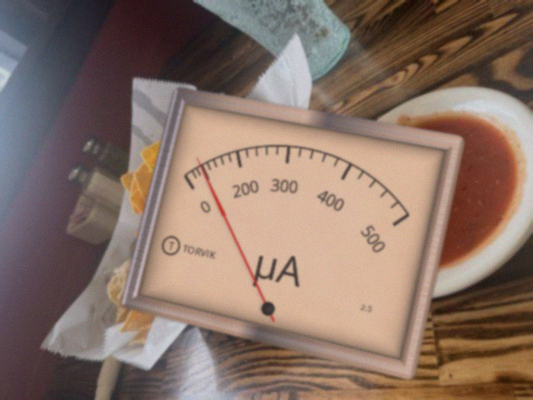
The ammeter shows 100 µA
